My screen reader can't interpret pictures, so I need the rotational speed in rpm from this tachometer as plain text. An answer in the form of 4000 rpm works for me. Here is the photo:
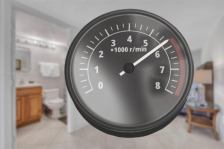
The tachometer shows 5750 rpm
